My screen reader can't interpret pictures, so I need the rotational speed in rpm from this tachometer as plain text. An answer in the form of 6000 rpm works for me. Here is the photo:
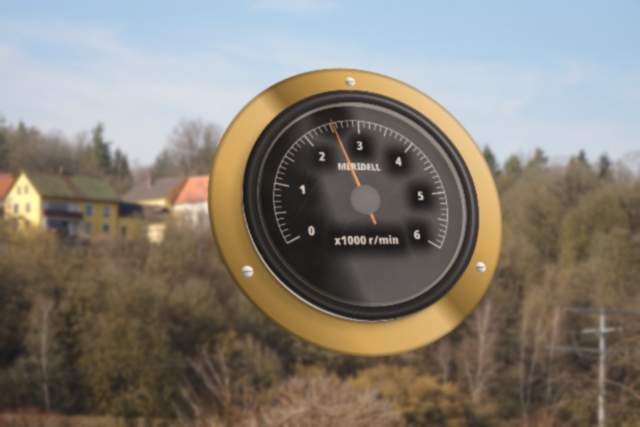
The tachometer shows 2500 rpm
